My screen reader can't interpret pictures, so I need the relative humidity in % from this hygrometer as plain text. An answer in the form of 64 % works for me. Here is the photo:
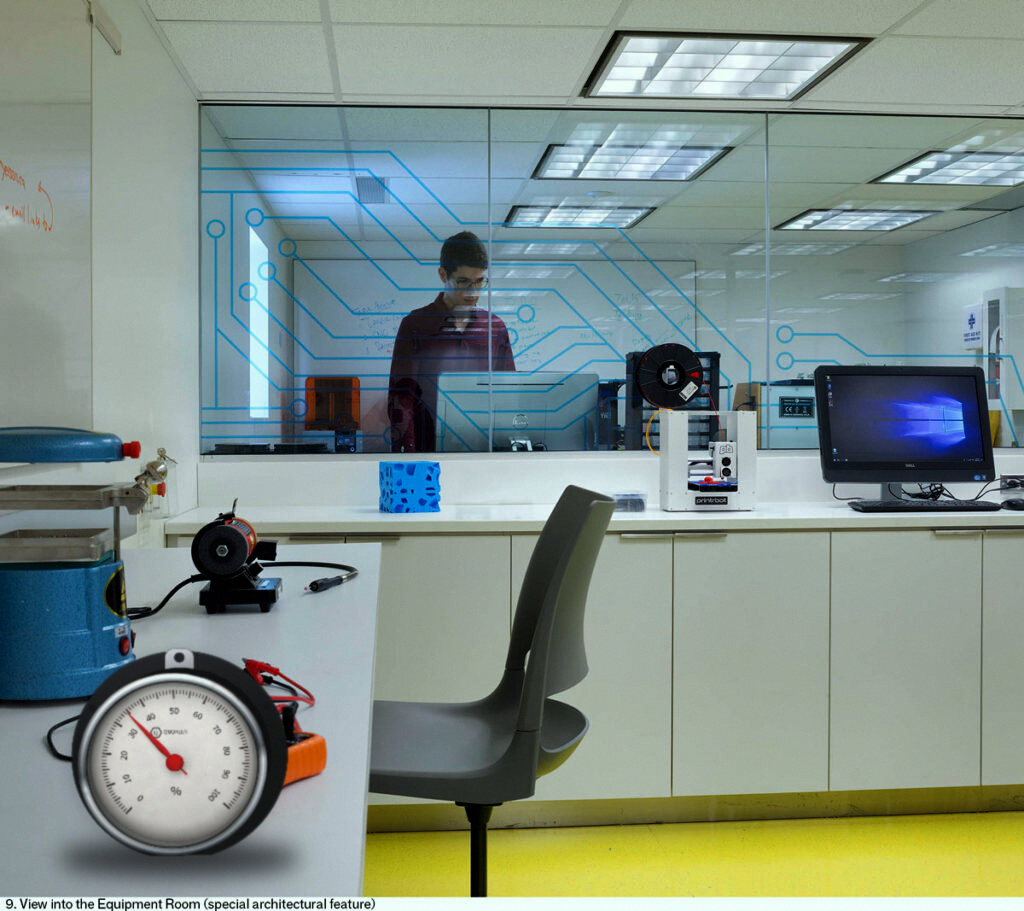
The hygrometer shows 35 %
